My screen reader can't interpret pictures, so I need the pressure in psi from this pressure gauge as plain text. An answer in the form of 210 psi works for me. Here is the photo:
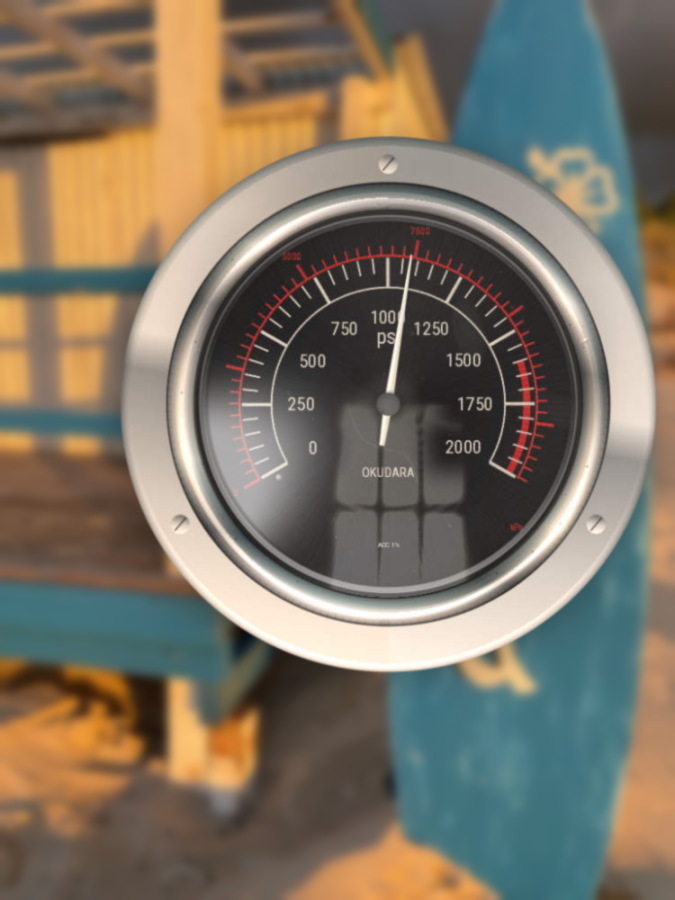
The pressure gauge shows 1075 psi
